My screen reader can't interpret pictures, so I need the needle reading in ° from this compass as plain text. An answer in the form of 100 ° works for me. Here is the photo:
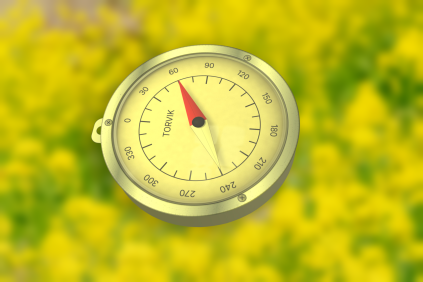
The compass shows 60 °
